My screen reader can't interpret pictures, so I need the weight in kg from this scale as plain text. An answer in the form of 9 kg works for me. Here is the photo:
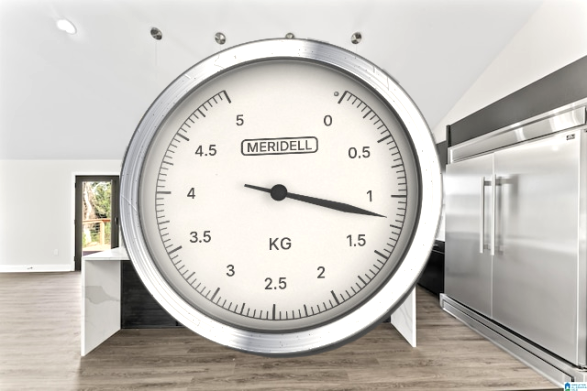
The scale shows 1.2 kg
